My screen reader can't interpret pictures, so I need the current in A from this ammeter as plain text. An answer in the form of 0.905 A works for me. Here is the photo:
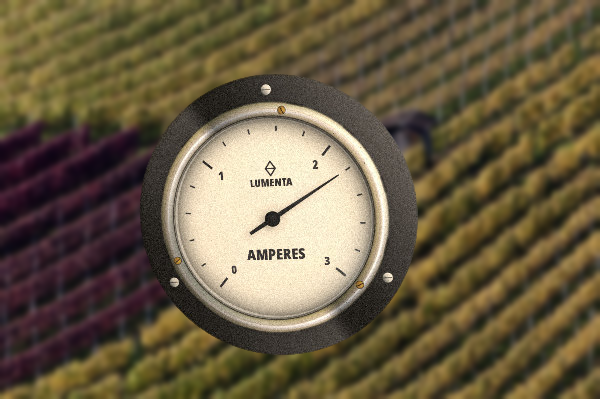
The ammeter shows 2.2 A
